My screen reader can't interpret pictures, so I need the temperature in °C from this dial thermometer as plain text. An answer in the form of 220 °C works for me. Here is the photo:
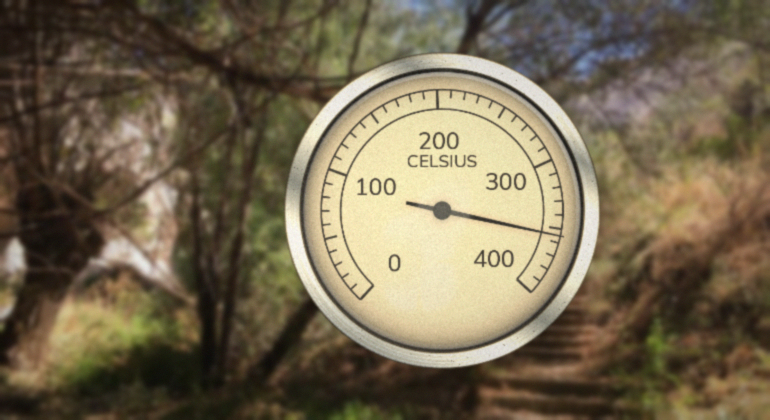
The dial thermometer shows 355 °C
